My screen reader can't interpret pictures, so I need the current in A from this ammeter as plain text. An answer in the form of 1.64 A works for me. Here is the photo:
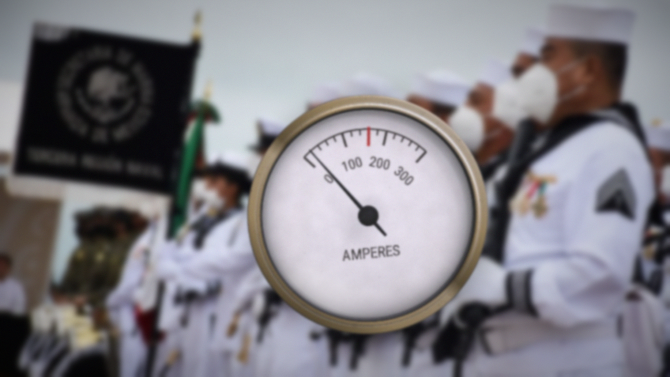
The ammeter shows 20 A
